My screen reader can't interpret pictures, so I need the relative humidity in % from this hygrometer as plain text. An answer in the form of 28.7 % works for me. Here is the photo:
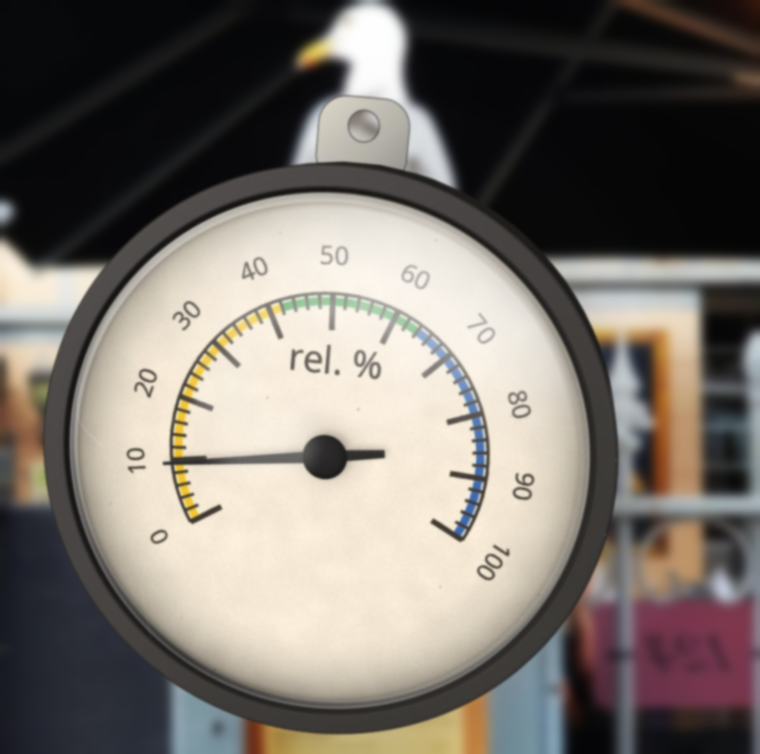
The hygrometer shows 10 %
